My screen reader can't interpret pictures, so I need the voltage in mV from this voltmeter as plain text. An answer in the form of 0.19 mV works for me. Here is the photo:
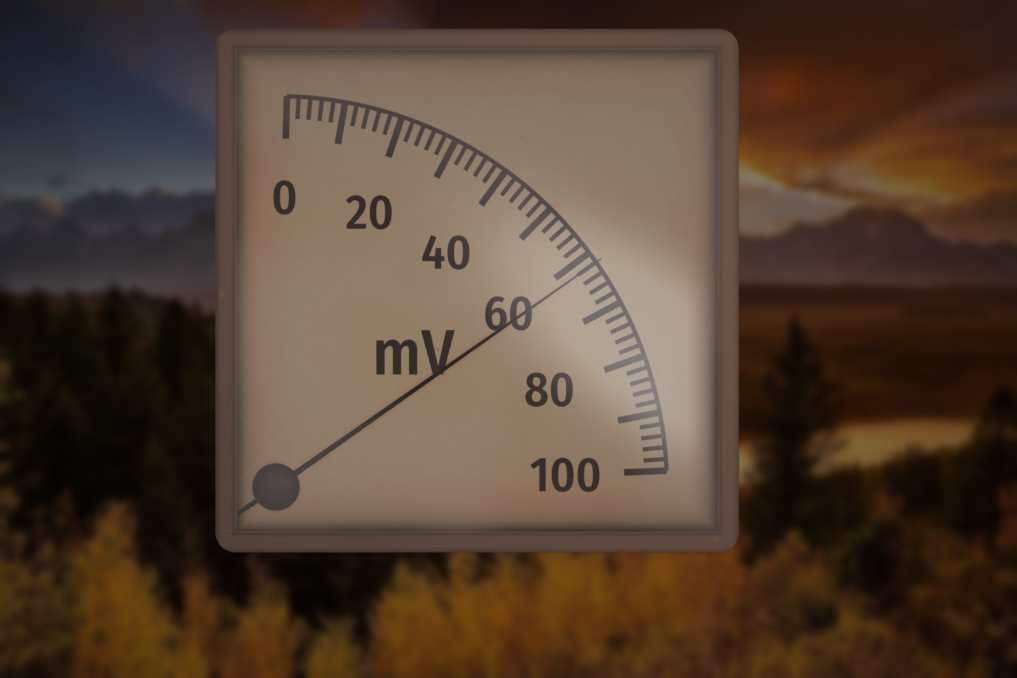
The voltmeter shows 62 mV
